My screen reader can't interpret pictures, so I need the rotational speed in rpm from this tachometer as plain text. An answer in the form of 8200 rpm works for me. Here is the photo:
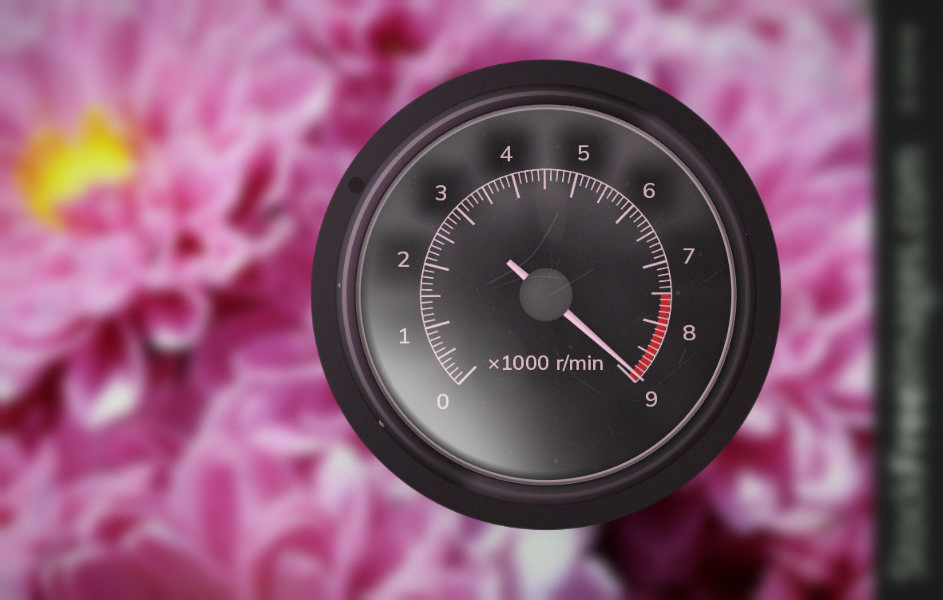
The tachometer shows 8900 rpm
